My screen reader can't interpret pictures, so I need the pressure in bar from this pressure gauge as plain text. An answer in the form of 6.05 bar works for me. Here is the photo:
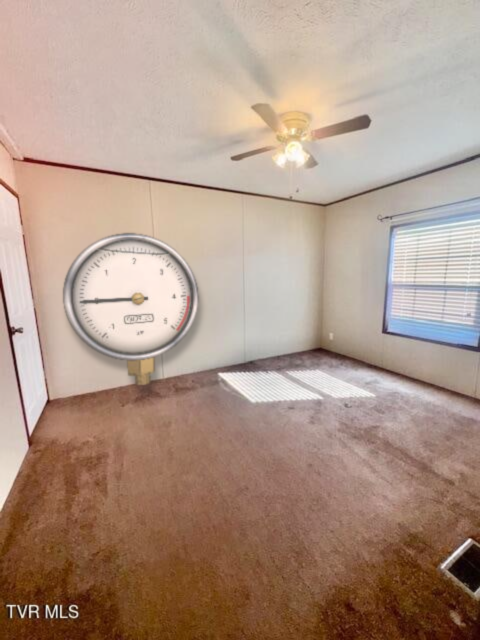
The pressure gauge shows 0 bar
